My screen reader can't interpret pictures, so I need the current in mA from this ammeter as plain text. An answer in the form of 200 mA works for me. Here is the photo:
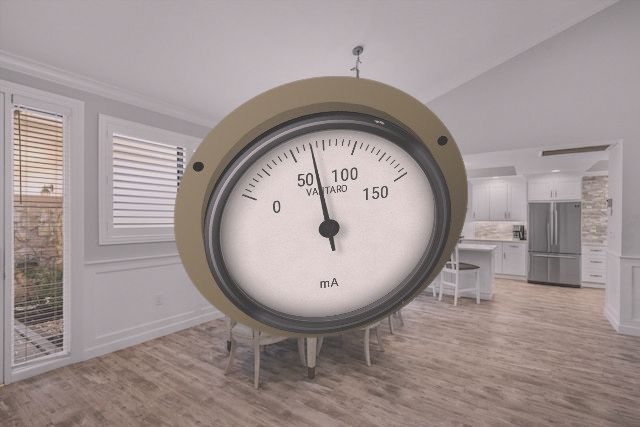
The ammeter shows 65 mA
